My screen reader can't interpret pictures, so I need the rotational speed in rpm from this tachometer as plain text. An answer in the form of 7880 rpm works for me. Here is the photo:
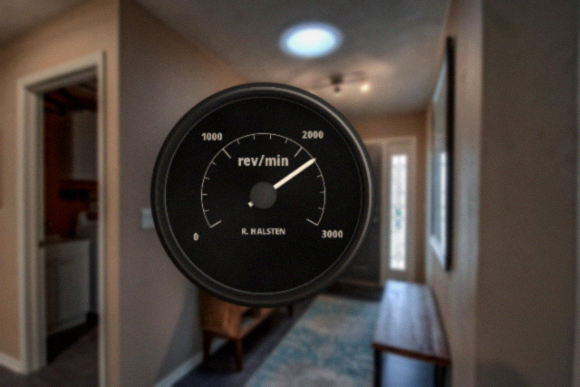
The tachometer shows 2200 rpm
